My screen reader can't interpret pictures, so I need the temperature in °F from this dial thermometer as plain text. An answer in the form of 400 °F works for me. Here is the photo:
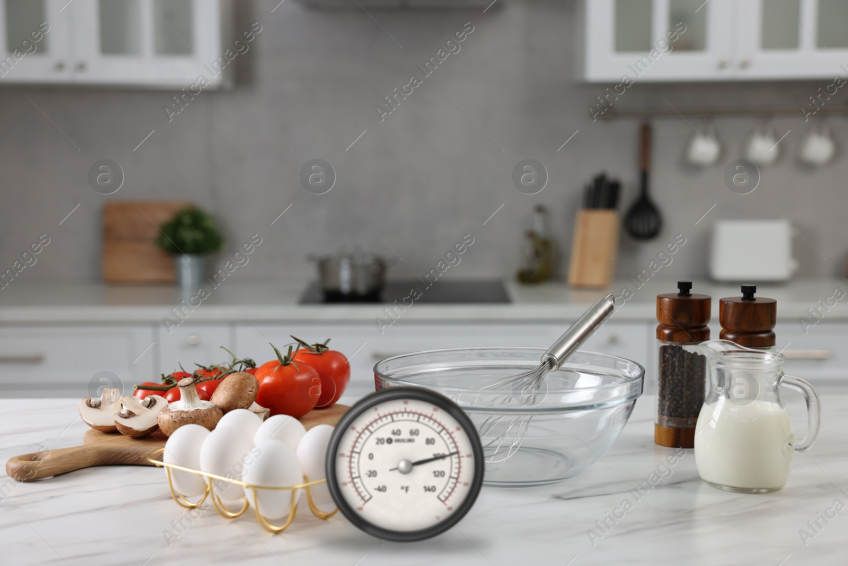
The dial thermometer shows 100 °F
